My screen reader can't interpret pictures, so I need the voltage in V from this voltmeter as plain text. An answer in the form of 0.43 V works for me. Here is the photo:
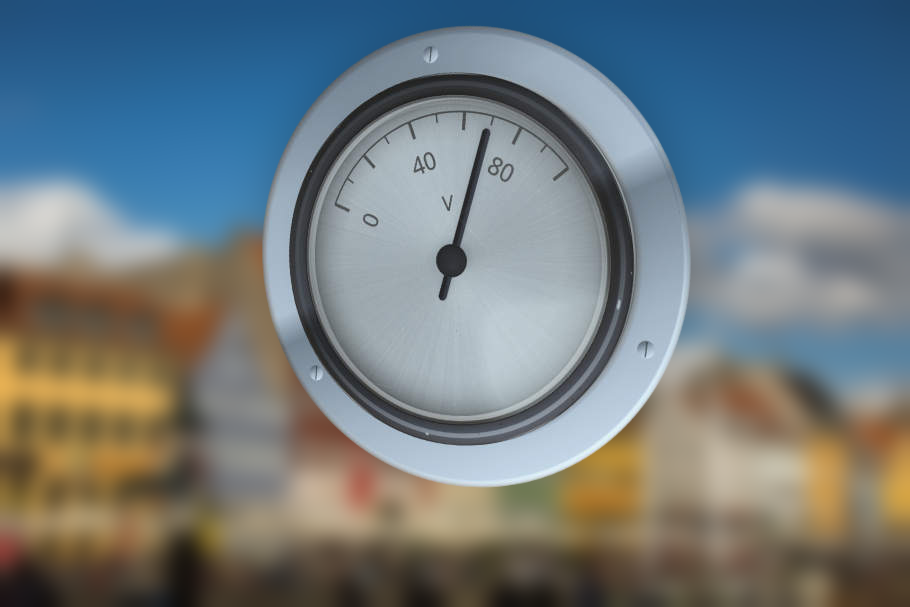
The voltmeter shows 70 V
